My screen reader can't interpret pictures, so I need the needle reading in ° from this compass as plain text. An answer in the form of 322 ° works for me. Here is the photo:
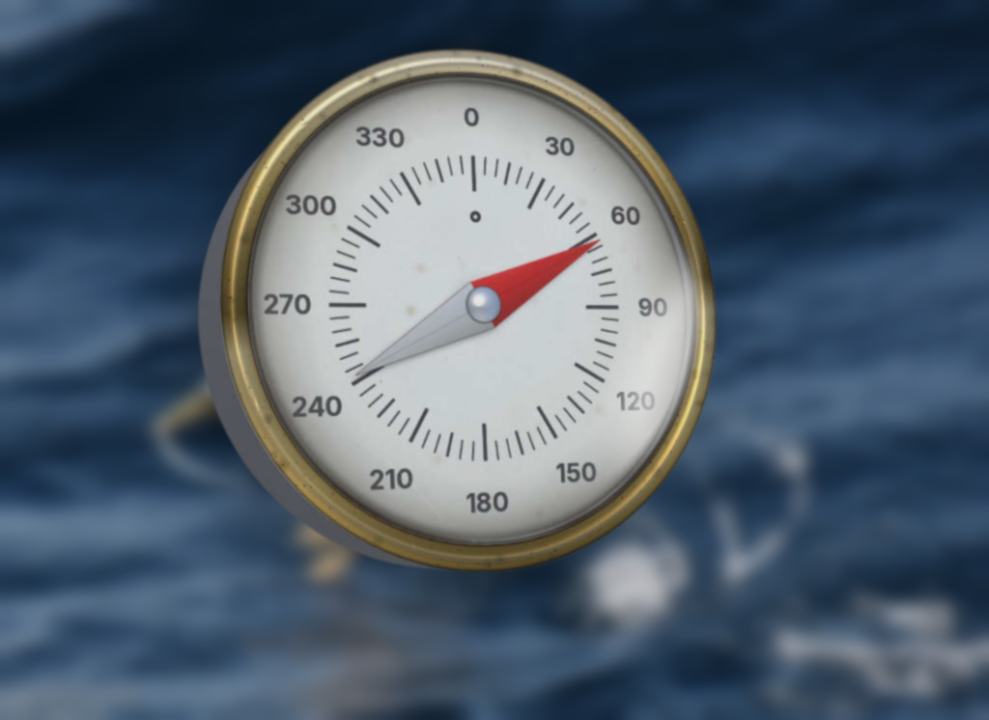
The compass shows 62.5 °
